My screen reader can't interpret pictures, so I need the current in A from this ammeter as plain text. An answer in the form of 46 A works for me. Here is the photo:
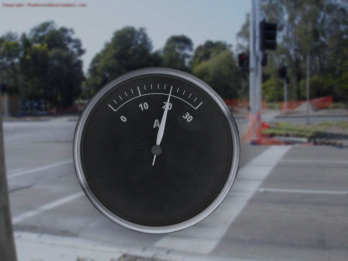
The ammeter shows 20 A
